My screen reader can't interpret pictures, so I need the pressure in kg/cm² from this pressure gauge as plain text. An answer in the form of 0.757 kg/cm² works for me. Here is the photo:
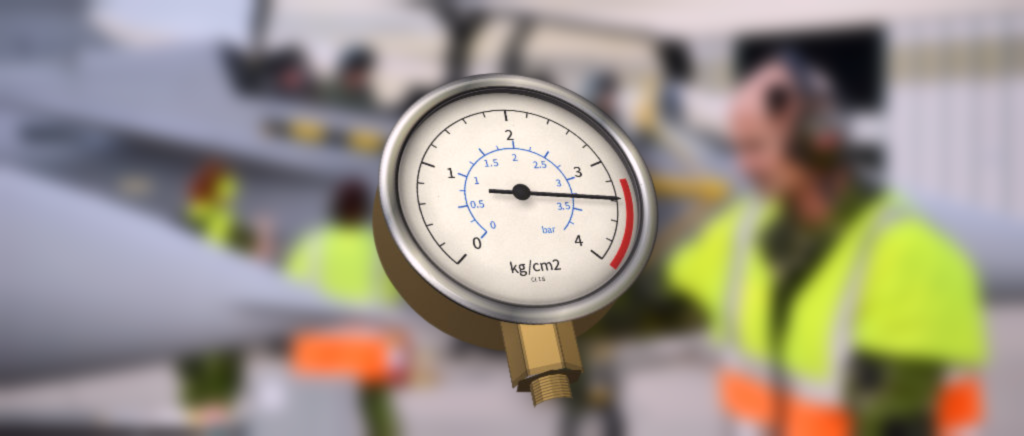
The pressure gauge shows 3.4 kg/cm²
